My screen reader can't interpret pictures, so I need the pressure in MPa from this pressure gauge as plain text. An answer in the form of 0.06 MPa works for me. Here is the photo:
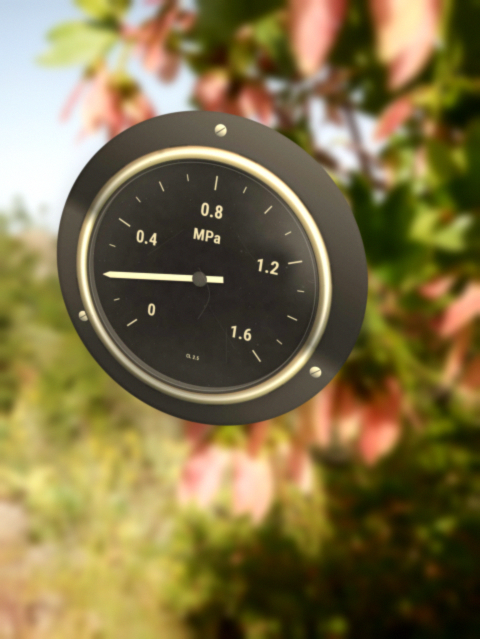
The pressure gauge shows 0.2 MPa
